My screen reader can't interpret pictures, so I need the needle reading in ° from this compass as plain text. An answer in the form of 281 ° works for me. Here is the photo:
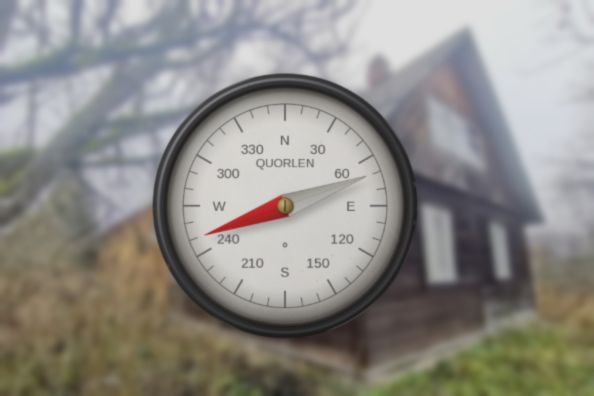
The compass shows 250 °
